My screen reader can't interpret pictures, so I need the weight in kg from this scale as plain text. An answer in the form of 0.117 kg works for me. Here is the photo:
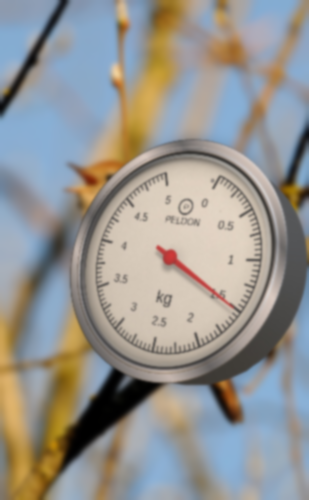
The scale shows 1.5 kg
